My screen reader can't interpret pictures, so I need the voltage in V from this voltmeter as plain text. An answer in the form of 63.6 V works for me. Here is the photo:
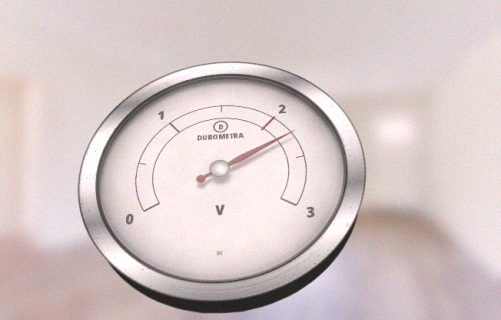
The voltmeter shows 2.25 V
